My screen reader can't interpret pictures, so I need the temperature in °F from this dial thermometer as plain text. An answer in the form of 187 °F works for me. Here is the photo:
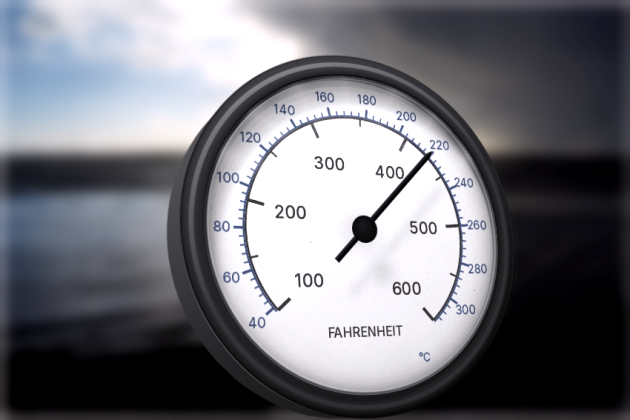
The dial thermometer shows 425 °F
